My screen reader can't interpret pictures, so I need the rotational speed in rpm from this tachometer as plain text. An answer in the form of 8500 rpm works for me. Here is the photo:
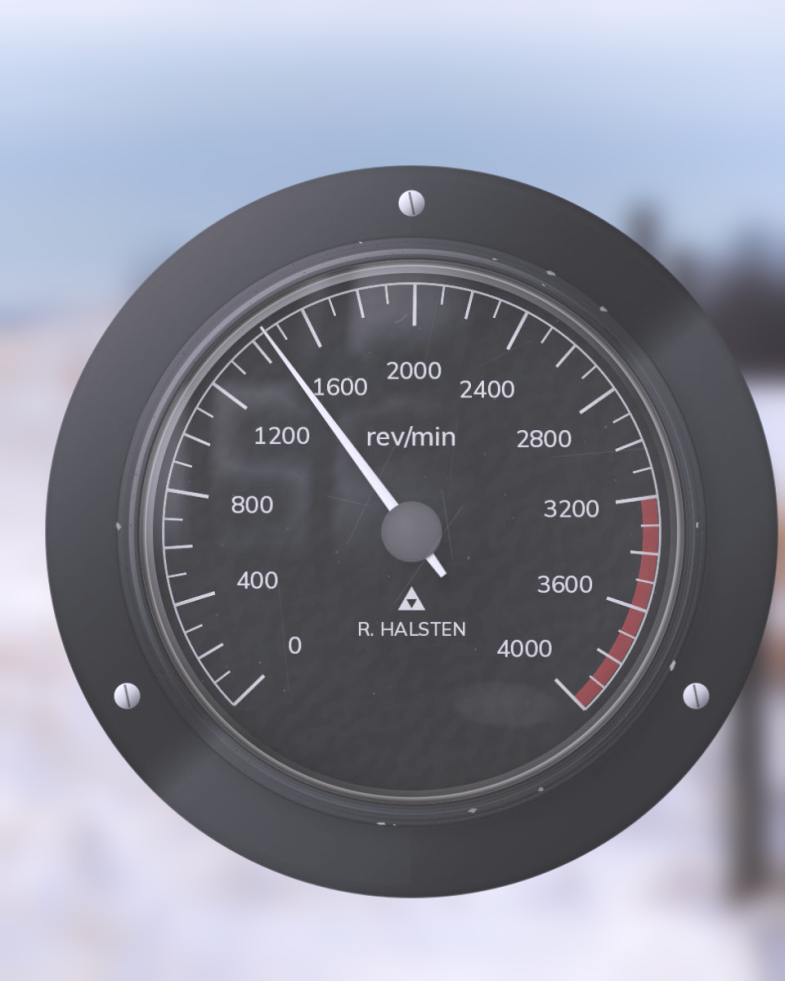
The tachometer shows 1450 rpm
